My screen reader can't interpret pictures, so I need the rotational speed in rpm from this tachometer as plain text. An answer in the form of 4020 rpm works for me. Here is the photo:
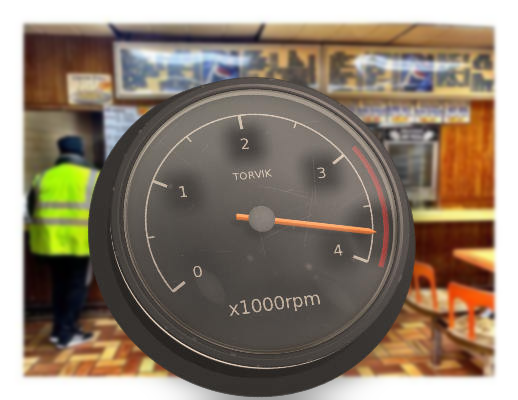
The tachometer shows 3750 rpm
